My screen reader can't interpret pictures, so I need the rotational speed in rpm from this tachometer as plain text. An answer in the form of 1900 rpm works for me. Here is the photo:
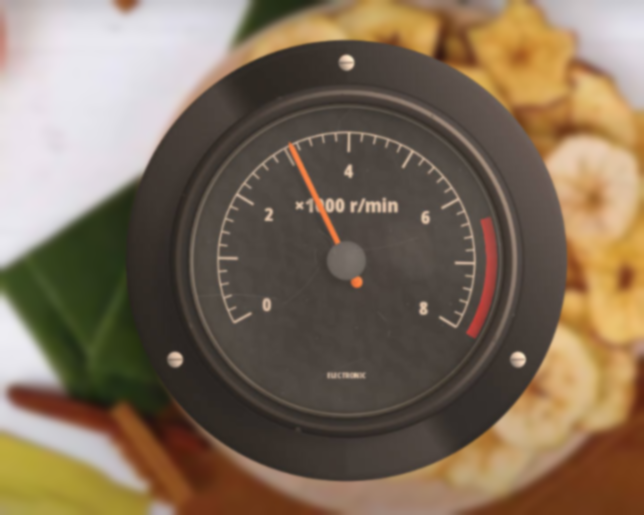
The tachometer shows 3100 rpm
